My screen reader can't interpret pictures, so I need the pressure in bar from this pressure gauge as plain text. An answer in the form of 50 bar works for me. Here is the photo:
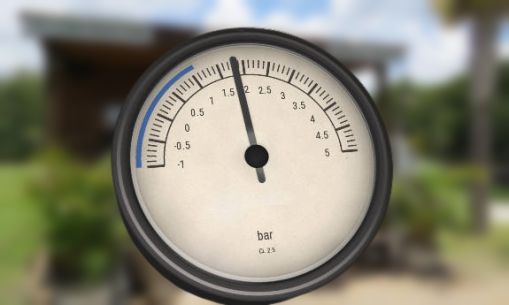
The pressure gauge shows 1.8 bar
